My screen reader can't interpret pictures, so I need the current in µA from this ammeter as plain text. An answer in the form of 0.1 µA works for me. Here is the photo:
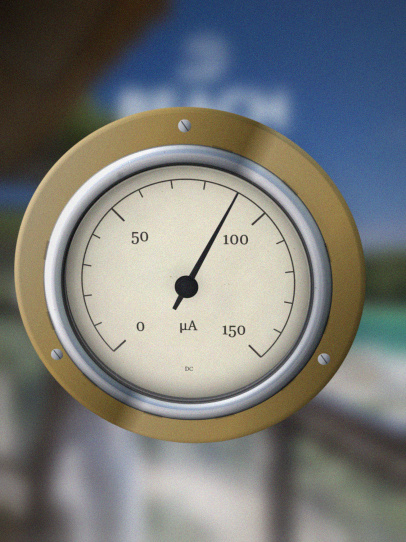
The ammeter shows 90 µA
